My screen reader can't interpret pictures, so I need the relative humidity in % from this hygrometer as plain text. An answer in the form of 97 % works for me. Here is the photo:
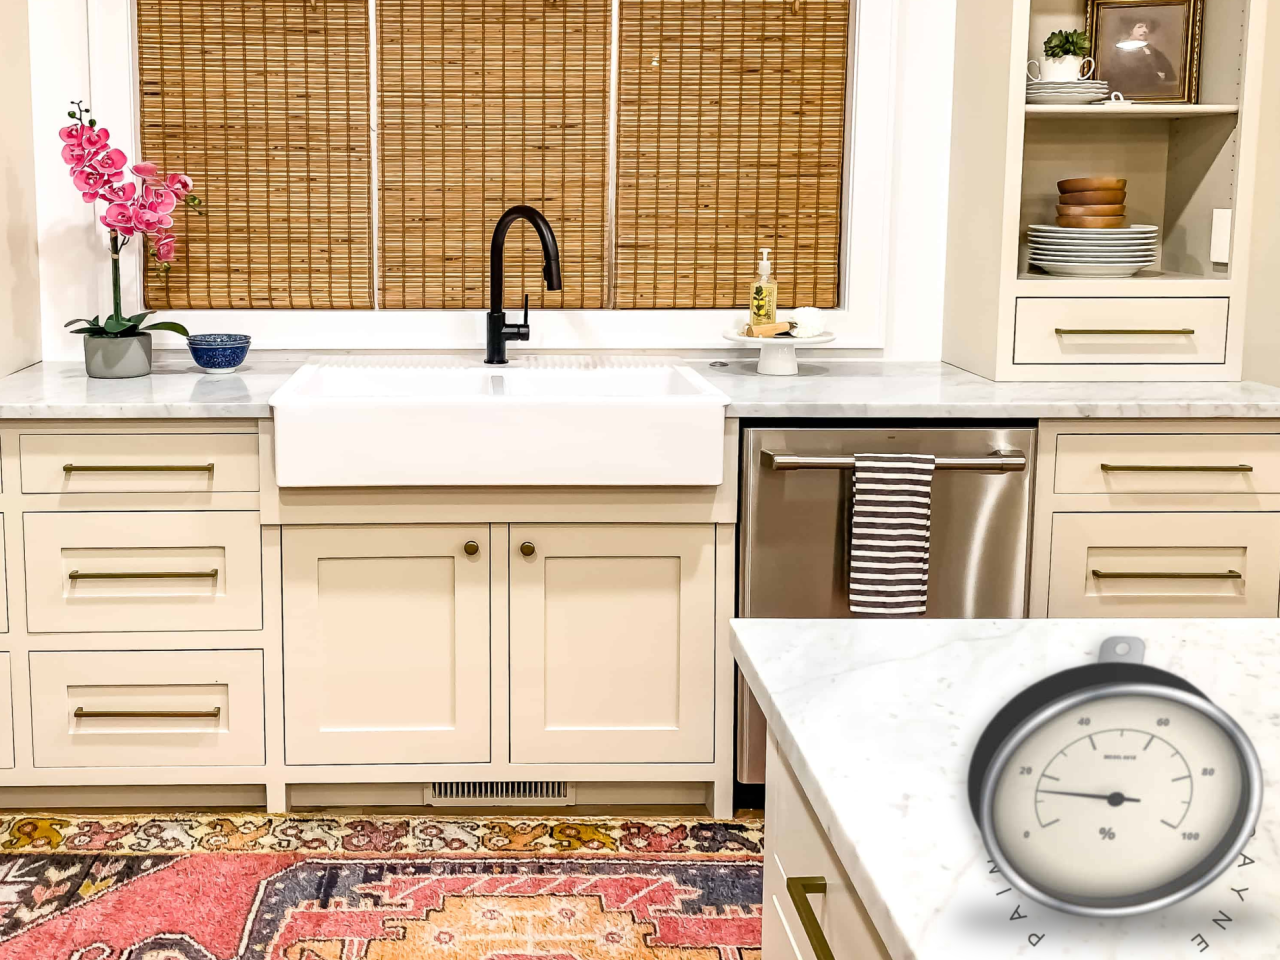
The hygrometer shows 15 %
